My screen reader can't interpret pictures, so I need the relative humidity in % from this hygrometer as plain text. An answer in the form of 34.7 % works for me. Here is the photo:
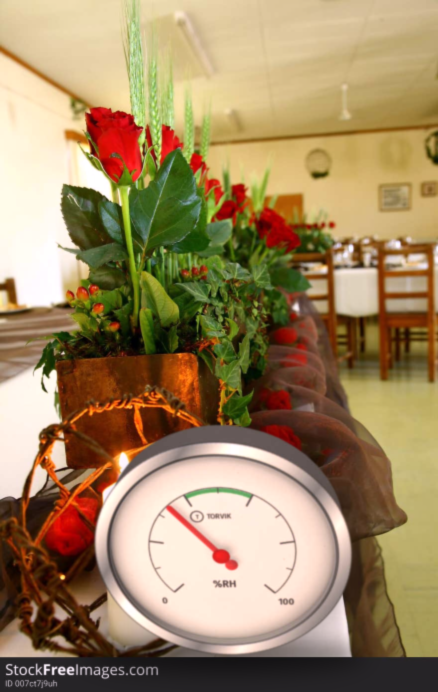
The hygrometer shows 35 %
